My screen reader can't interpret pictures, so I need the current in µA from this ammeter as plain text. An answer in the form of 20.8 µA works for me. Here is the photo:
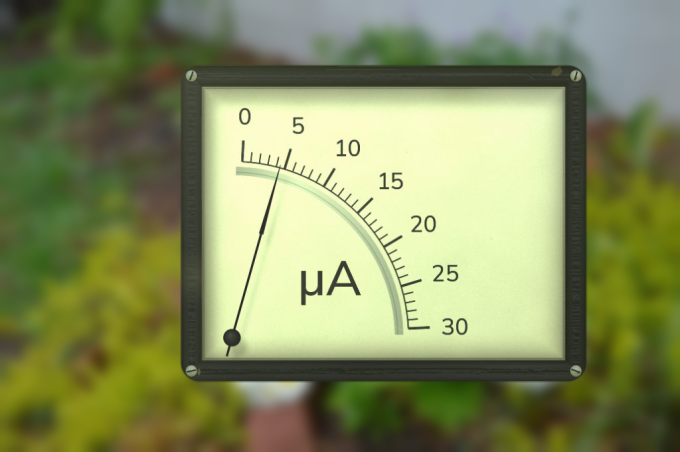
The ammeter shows 4.5 µA
